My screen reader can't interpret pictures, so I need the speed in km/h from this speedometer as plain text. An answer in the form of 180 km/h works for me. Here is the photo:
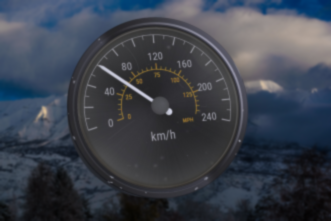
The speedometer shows 60 km/h
